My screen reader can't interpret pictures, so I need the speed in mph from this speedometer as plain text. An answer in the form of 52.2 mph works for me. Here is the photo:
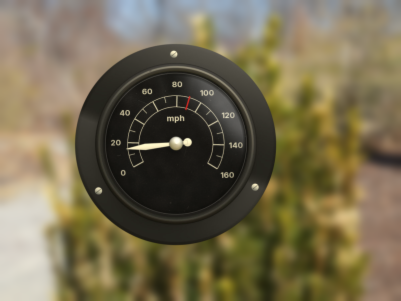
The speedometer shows 15 mph
